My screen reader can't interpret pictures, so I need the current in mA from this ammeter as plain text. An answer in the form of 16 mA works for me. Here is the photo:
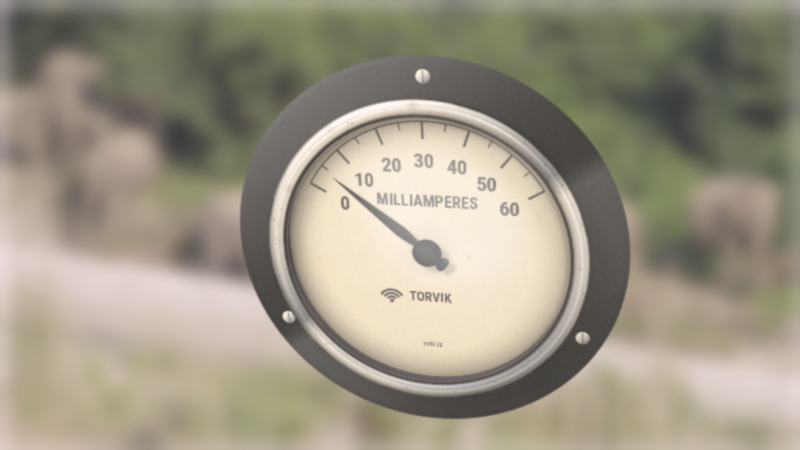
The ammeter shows 5 mA
